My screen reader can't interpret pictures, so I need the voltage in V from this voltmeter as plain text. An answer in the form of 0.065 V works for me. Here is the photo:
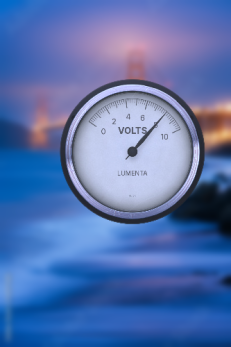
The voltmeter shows 8 V
